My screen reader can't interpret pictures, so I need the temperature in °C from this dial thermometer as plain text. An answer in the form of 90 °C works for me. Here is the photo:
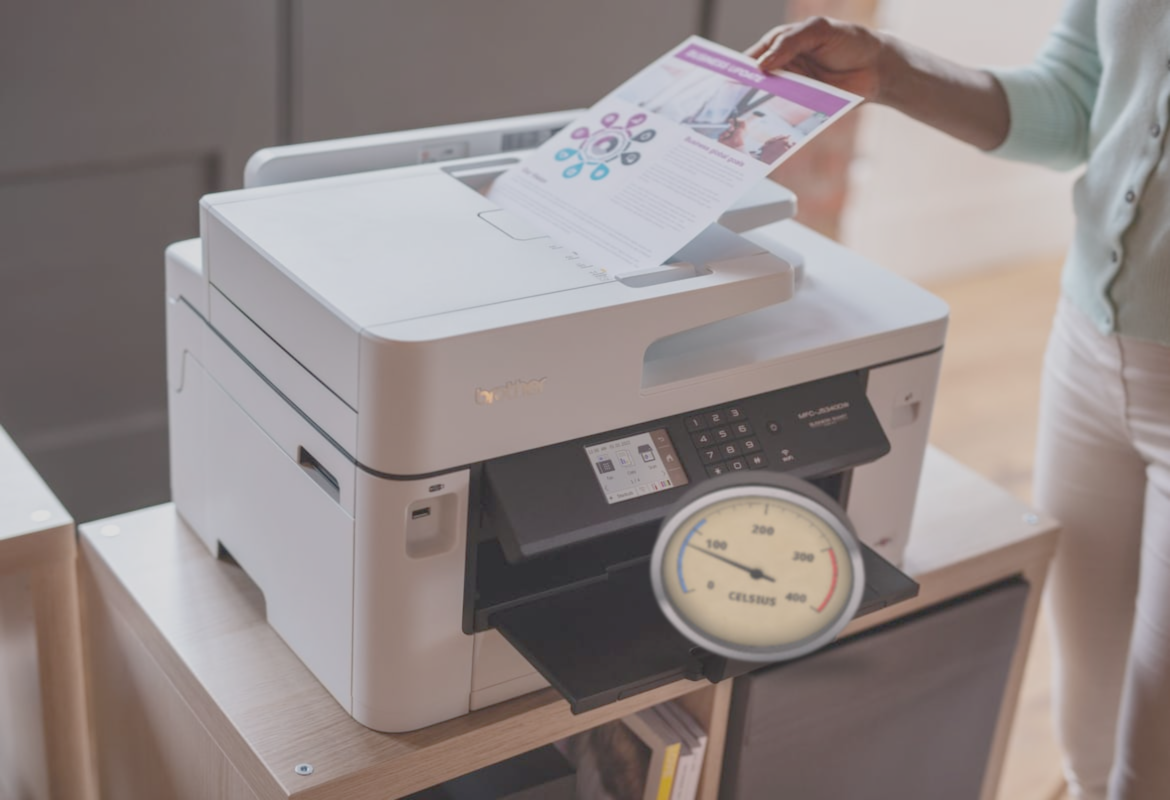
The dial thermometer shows 80 °C
